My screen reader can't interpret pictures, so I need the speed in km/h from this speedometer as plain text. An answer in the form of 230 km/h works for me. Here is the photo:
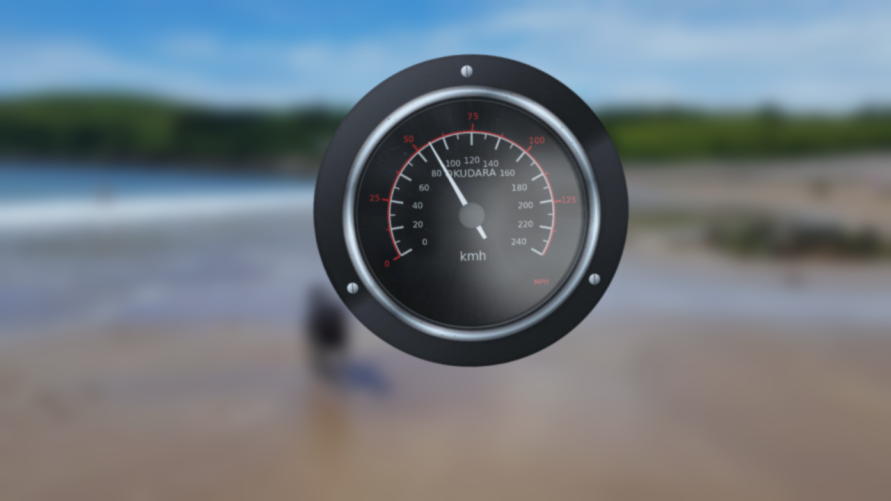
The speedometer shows 90 km/h
